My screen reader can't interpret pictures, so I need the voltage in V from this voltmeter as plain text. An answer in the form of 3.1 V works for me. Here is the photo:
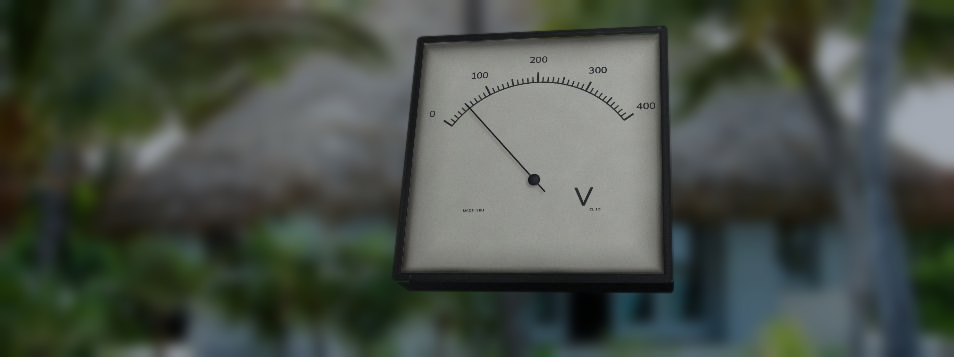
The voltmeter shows 50 V
